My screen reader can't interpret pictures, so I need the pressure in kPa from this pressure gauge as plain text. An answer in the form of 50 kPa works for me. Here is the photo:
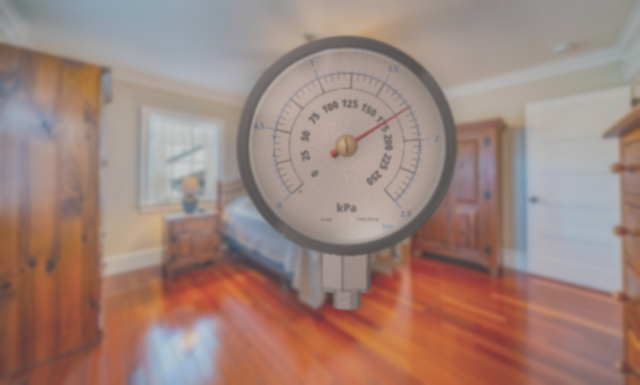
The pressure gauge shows 175 kPa
